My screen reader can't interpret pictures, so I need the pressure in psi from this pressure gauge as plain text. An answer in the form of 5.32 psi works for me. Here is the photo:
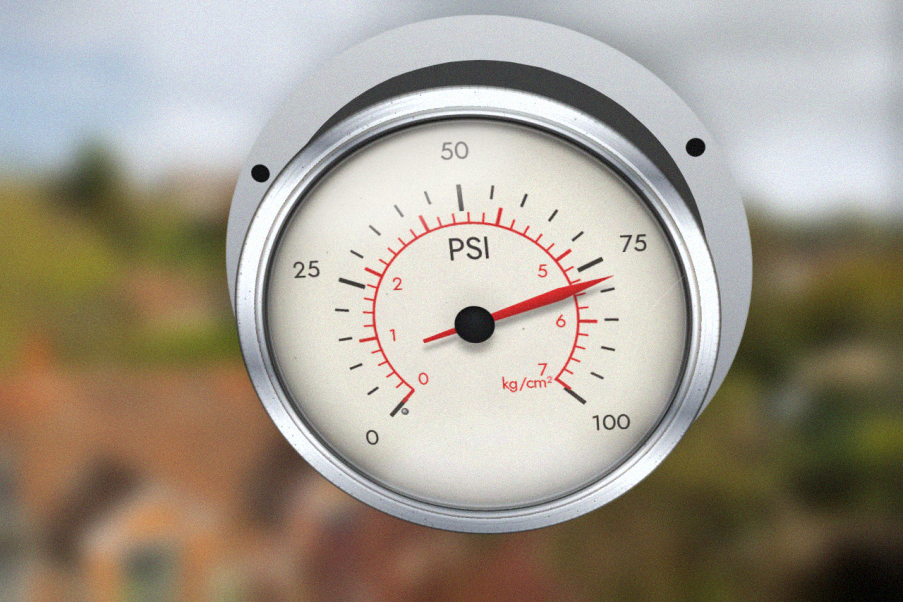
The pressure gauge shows 77.5 psi
